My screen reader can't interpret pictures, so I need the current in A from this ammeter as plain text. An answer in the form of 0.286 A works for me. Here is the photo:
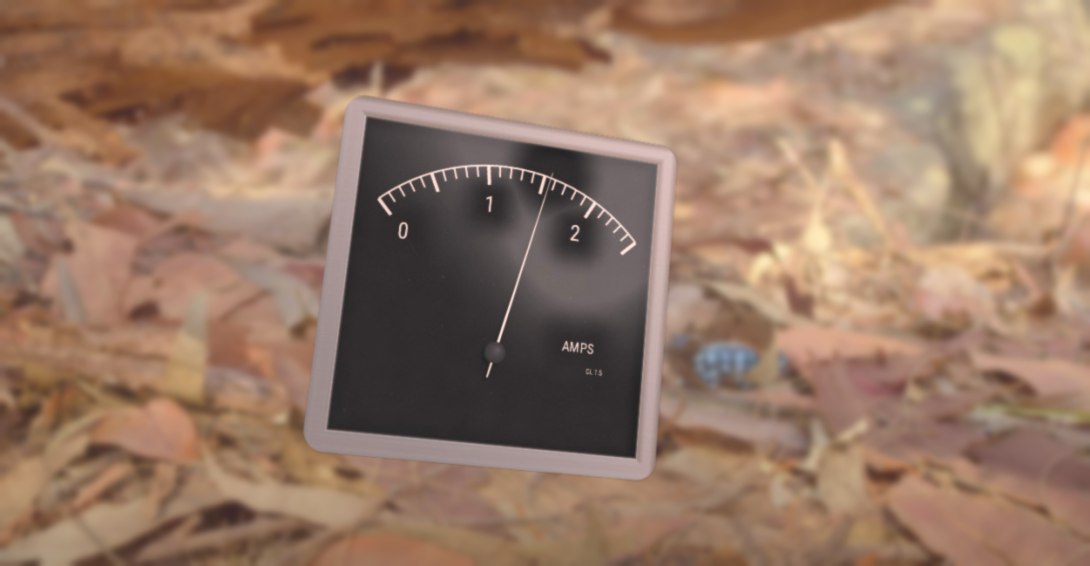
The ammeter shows 1.55 A
